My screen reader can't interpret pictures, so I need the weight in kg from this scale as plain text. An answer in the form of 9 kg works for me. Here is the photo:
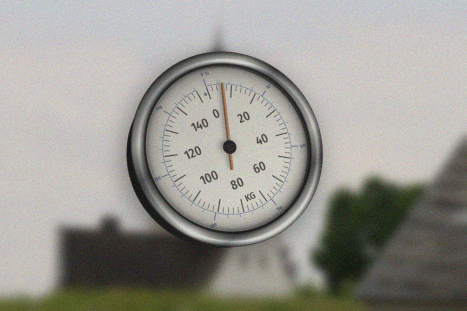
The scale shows 6 kg
